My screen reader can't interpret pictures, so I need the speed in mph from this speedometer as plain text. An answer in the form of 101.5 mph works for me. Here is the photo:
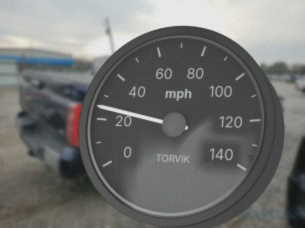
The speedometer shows 25 mph
